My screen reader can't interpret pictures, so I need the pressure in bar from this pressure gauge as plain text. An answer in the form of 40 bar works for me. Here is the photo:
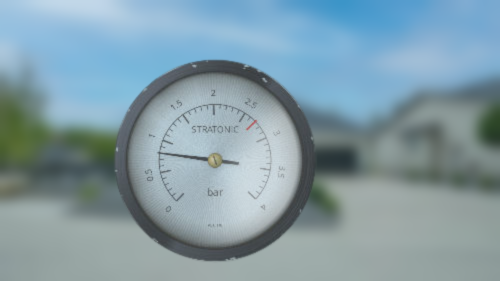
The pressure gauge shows 0.8 bar
